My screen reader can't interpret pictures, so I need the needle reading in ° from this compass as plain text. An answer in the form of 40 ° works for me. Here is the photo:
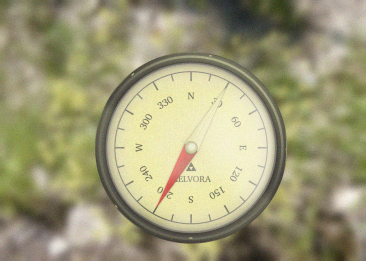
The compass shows 210 °
